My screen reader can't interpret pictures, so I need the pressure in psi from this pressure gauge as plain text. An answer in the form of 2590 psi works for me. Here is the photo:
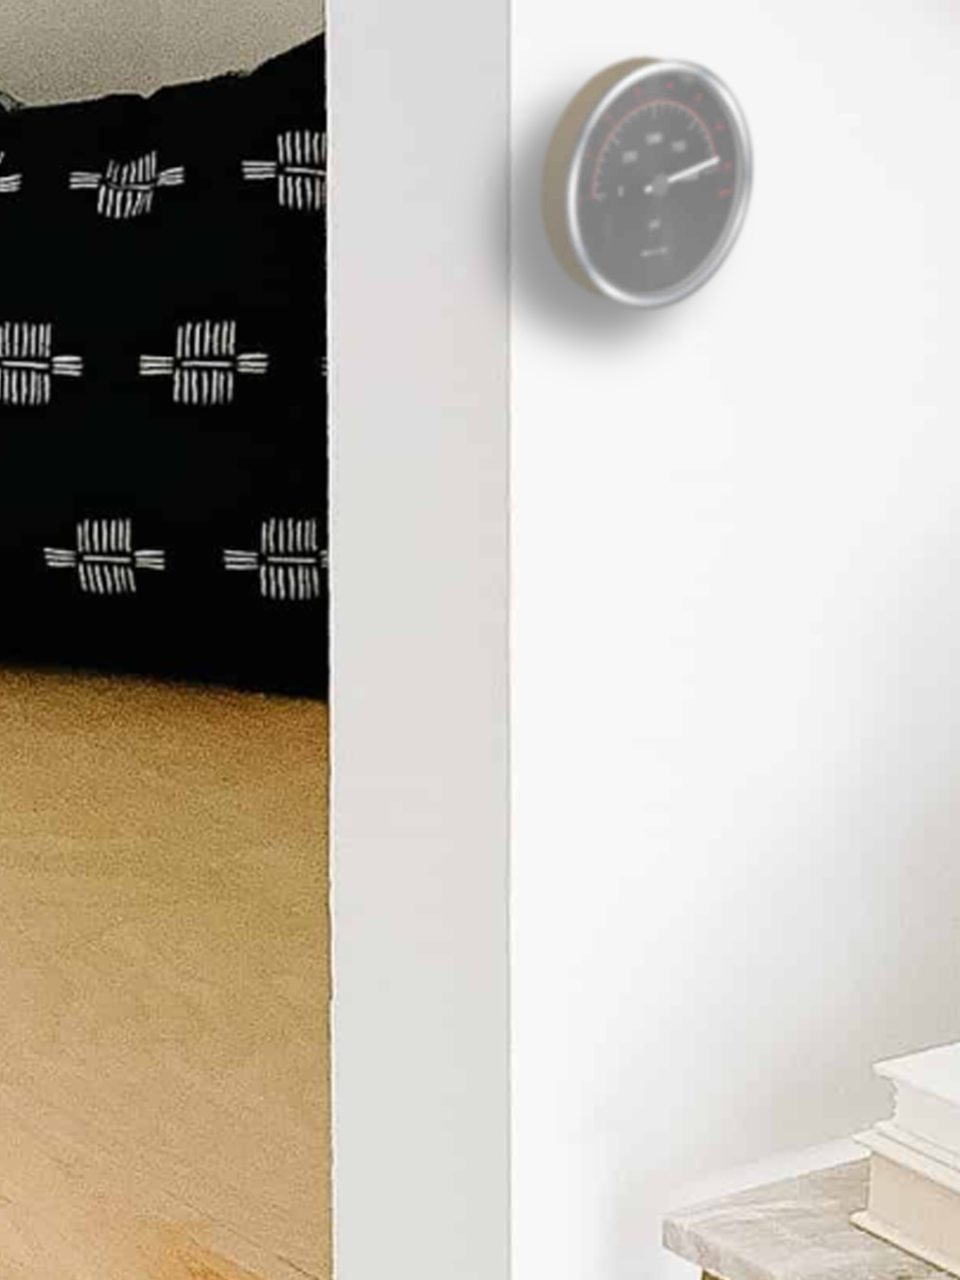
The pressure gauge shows 950 psi
